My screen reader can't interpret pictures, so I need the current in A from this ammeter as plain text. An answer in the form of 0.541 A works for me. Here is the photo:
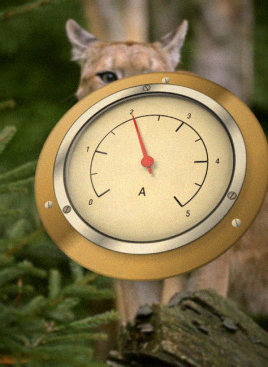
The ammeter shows 2 A
